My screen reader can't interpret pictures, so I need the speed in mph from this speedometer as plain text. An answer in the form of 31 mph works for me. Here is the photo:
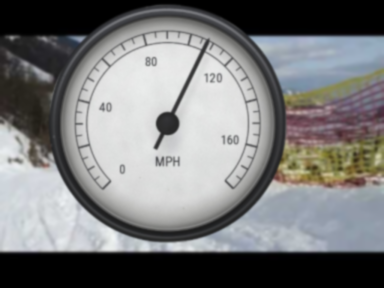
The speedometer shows 107.5 mph
